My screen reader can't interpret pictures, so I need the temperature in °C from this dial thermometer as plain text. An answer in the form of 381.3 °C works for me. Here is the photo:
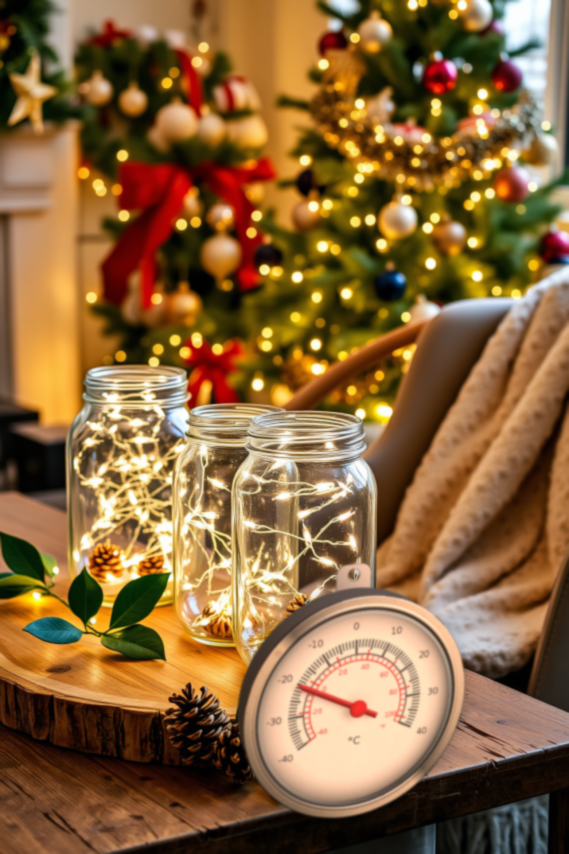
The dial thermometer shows -20 °C
